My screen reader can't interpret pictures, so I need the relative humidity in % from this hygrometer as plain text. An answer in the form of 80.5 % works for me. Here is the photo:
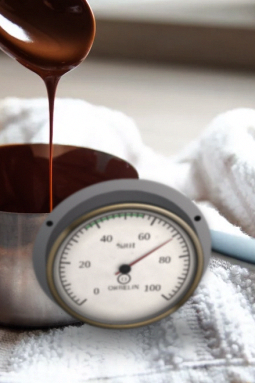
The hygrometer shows 70 %
